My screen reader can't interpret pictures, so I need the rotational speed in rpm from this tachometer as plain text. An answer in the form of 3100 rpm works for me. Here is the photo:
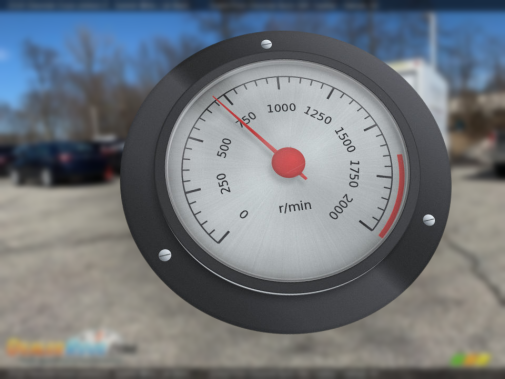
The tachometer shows 700 rpm
